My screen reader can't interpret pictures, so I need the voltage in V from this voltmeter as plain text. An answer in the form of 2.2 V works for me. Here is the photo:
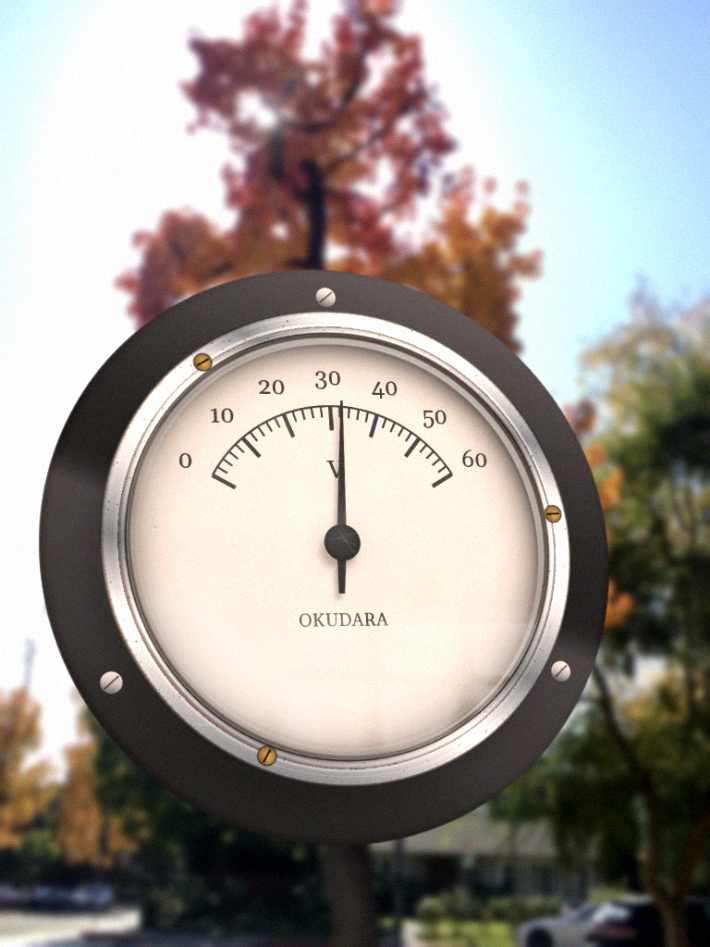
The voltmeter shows 32 V
